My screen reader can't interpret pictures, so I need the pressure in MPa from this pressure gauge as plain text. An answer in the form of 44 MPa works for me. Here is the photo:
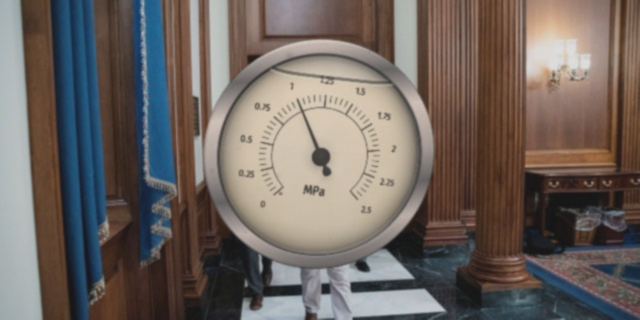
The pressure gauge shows 1 MPa
